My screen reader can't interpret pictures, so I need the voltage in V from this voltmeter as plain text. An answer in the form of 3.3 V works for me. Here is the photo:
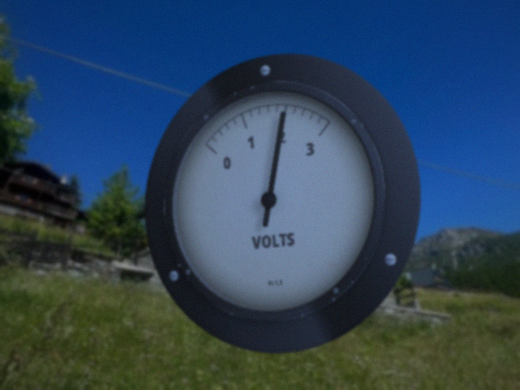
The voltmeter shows 2 V
